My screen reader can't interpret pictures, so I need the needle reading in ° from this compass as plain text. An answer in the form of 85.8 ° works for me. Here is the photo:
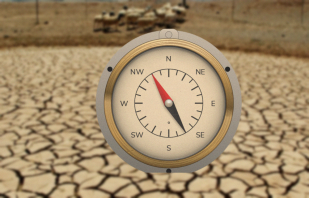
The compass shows 330 °
